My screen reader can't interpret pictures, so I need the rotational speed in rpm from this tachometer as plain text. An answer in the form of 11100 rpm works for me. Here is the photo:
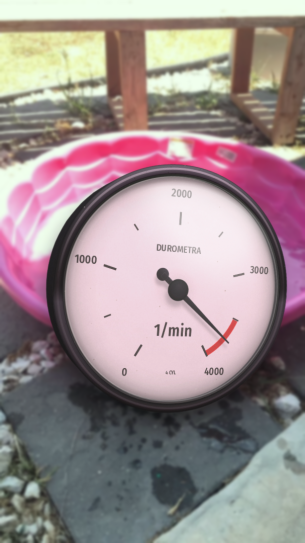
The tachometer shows 3750 rpm
